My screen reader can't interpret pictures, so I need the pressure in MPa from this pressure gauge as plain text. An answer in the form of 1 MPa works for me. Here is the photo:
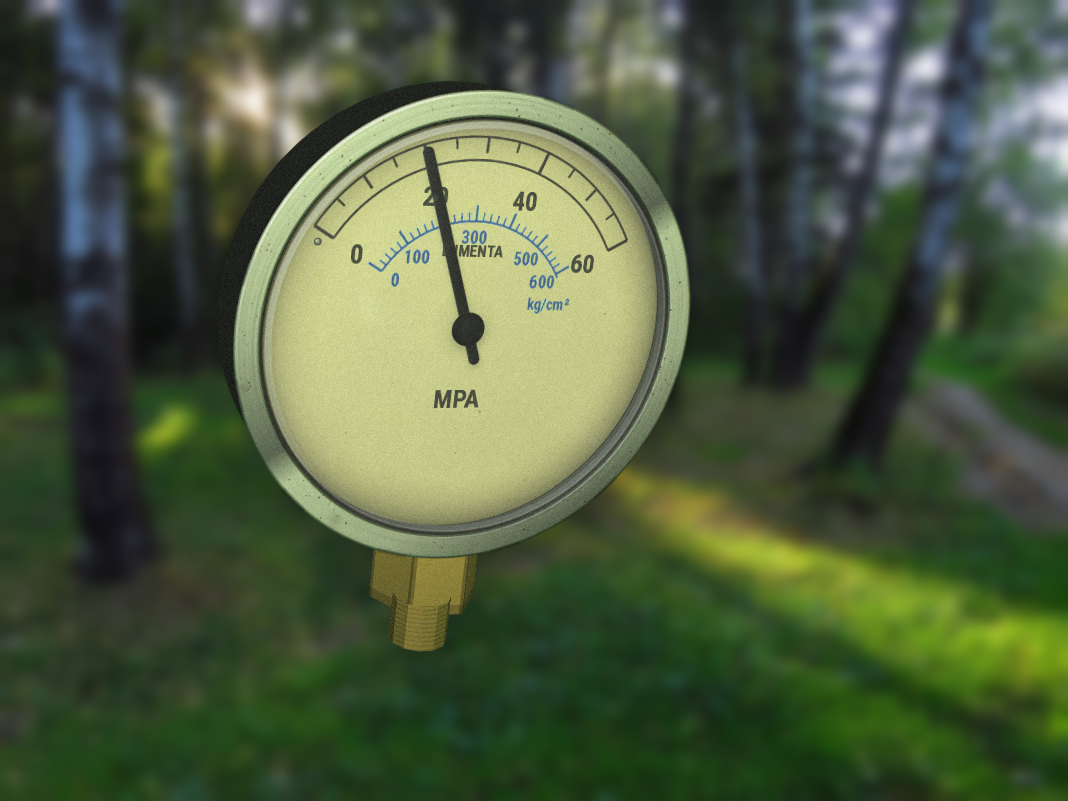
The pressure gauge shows 20 MPa
